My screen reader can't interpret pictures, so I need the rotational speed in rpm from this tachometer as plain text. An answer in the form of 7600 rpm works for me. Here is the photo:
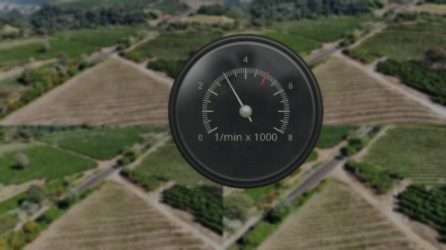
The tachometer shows 3000 rpm
